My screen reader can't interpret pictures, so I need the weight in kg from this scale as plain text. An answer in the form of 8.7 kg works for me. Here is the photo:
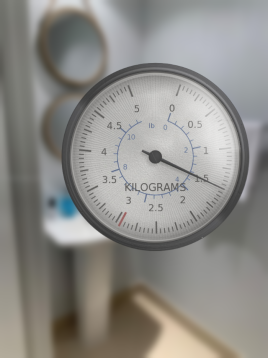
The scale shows 1.5 kg
